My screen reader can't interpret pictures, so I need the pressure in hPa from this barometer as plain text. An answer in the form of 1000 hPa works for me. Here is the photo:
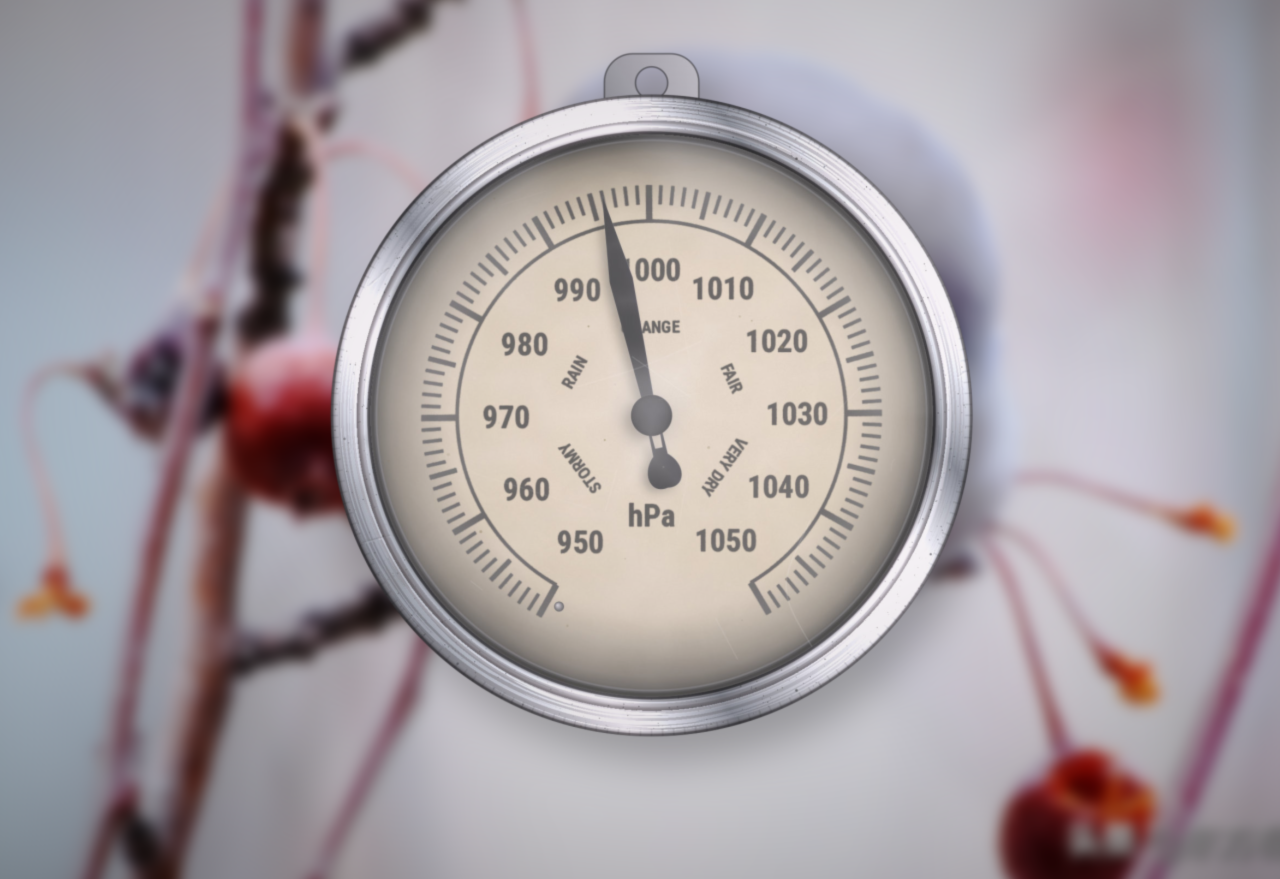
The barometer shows 996 hPa
